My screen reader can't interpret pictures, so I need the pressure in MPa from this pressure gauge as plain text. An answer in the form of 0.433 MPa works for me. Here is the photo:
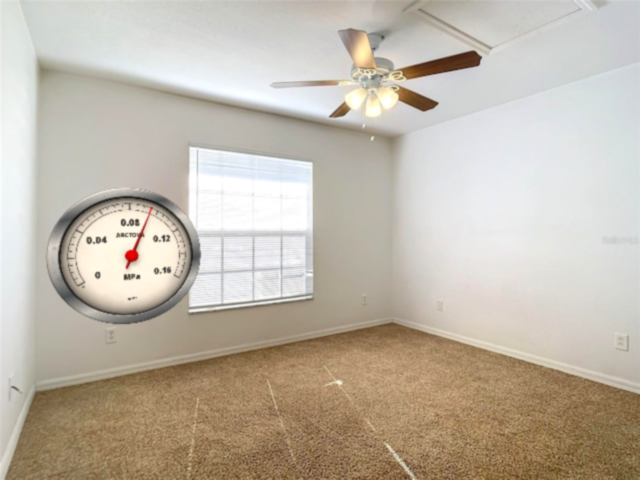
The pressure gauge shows 0.095 MPa
